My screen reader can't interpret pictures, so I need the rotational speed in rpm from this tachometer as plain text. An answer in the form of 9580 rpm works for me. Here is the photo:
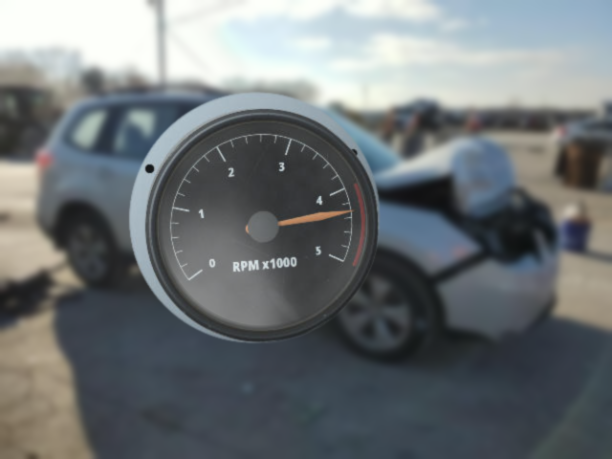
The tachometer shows 4300 rpm
